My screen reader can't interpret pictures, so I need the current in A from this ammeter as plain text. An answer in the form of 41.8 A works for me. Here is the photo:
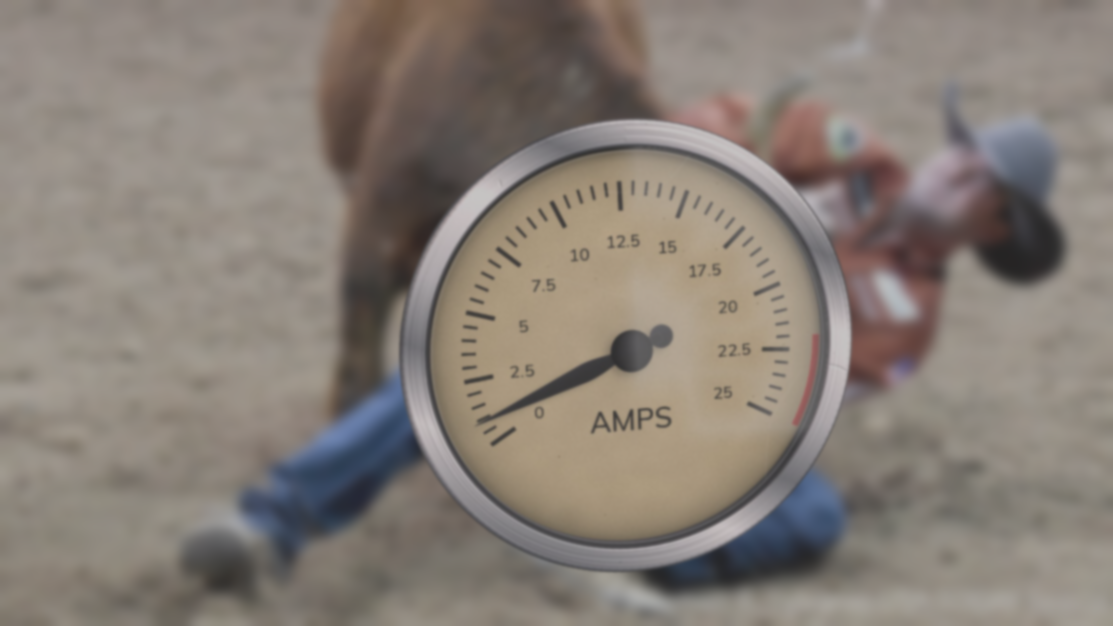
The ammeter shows 1 A
